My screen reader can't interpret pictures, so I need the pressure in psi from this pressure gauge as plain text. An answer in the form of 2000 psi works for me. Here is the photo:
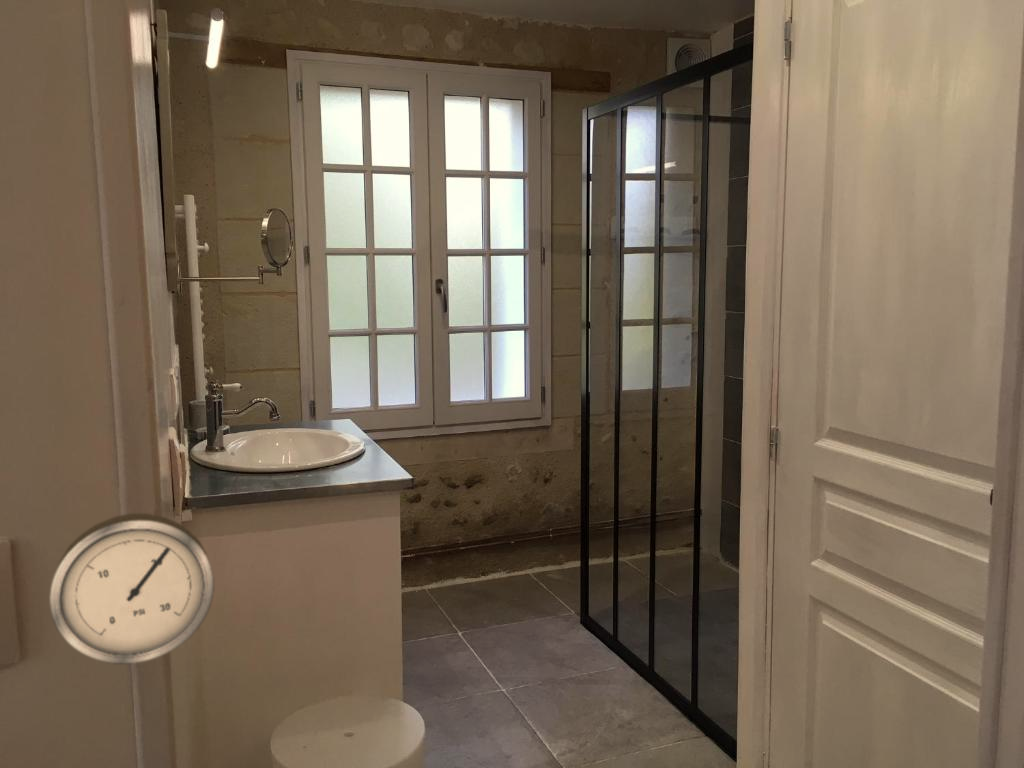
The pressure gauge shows 20 psi
